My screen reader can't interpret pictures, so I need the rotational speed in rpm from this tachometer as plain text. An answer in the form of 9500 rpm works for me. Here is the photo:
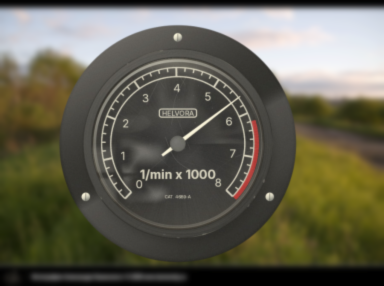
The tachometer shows 5600 rpm
